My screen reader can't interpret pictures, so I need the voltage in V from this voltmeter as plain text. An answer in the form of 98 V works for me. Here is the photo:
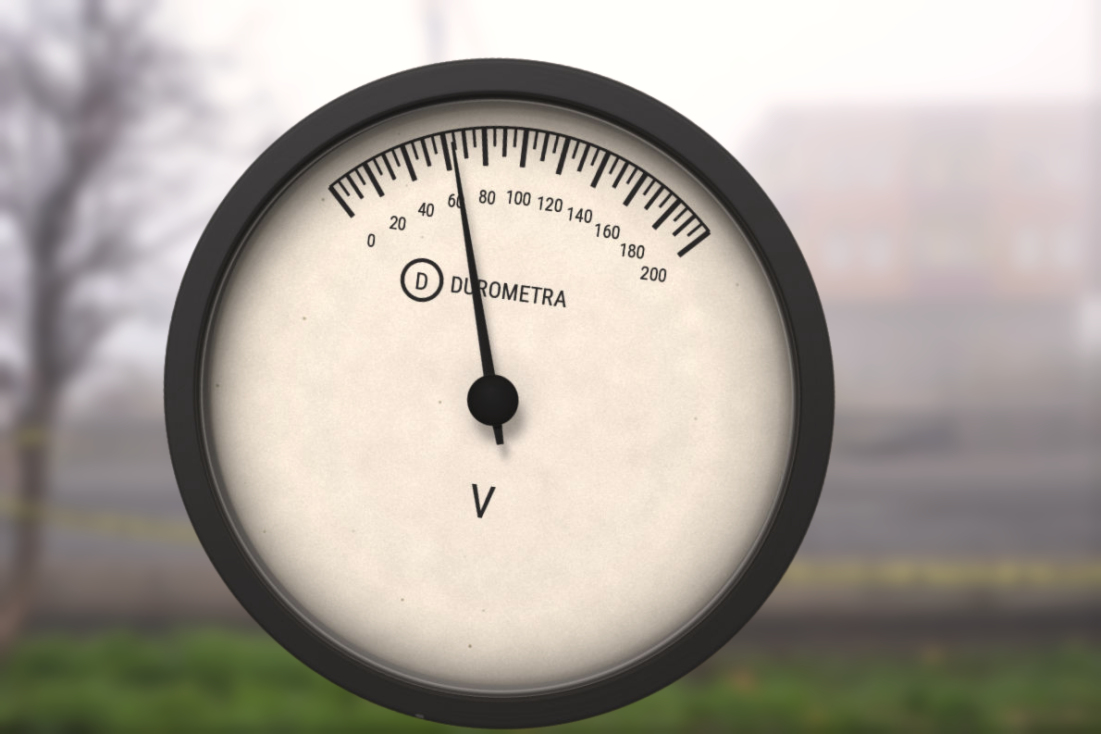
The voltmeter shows 65 V
